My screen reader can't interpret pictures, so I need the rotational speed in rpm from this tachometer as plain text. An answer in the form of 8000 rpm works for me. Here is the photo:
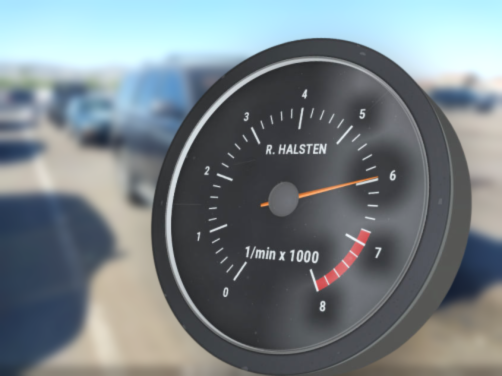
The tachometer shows 6000 rpm
